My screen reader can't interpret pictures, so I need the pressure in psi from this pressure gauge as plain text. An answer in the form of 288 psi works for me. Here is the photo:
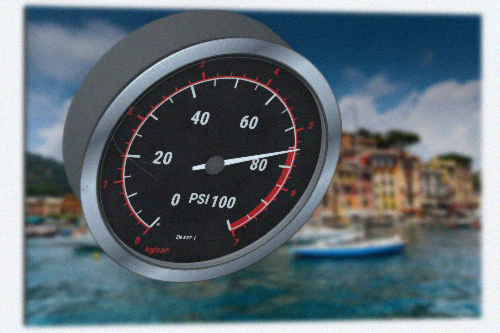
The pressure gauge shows 75 psi
